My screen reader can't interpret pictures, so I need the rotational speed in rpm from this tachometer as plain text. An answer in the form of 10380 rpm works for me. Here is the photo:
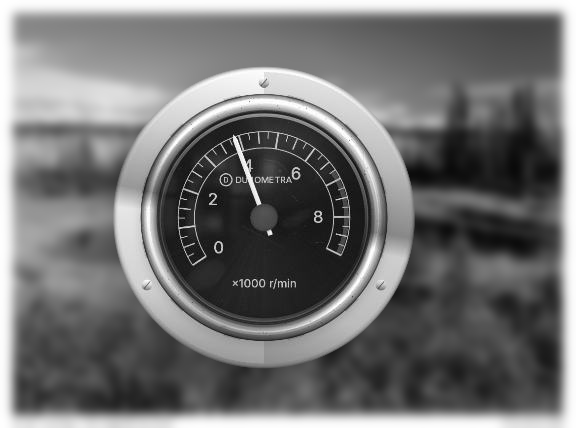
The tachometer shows 3875 rpm
